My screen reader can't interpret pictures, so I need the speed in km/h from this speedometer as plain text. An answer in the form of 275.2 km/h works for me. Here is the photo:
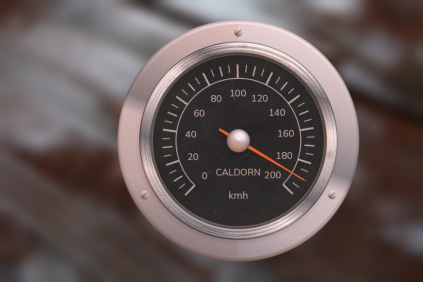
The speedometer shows 190 km/h
